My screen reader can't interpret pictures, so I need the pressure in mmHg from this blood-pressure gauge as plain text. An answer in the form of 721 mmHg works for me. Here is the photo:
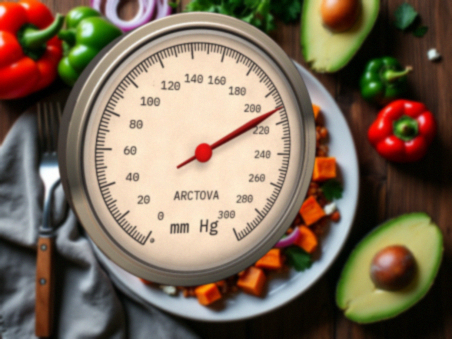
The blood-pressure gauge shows 210 mmHg
